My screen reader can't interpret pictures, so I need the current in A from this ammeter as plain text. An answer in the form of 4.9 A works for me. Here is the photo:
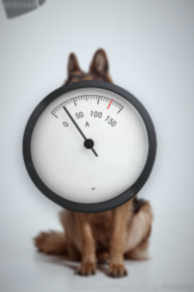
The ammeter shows 25 A
